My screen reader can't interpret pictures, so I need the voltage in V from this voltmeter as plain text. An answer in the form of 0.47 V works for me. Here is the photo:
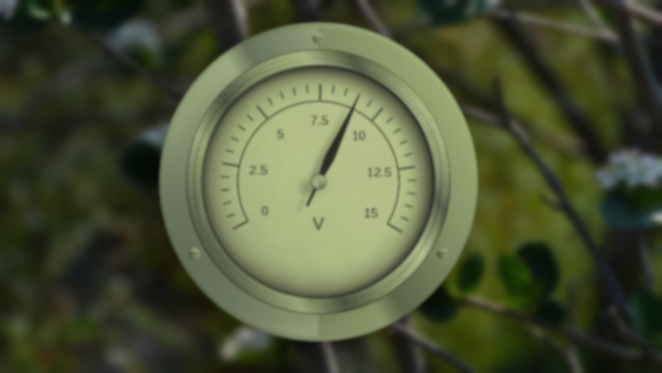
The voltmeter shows 9 V
